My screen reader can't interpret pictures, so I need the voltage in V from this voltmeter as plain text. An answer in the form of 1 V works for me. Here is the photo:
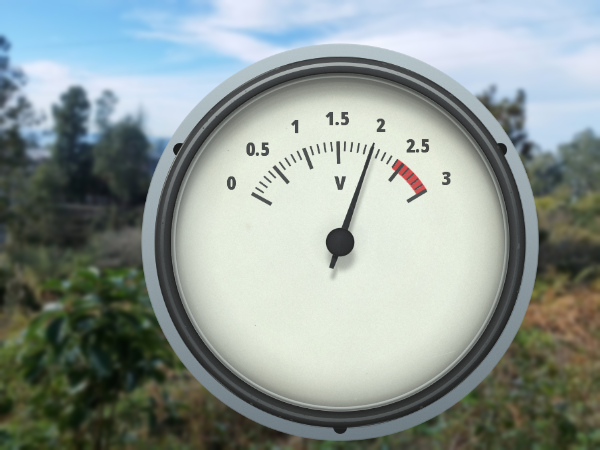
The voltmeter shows 2 V
